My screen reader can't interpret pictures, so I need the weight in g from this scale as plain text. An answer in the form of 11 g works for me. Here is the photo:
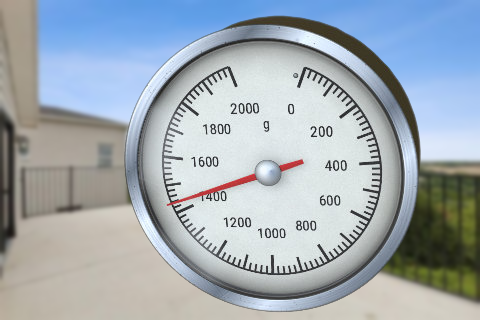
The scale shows 1440 g
